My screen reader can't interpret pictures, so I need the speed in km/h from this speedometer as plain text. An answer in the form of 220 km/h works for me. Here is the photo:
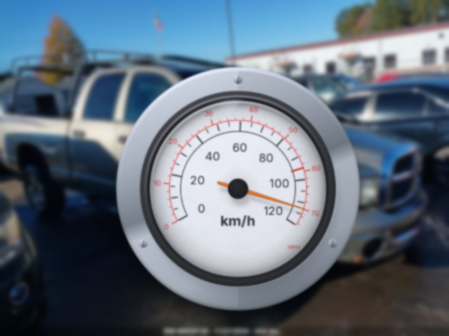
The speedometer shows 112.5 km/h
